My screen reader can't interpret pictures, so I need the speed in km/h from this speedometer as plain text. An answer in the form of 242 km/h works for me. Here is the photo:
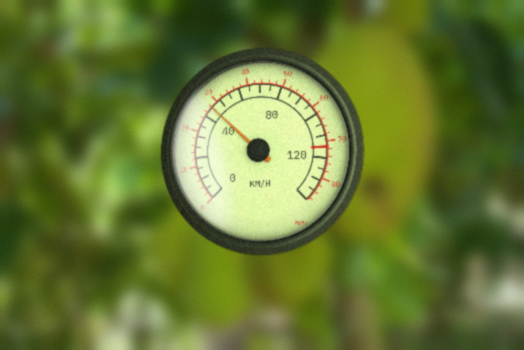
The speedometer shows 45 km/h
